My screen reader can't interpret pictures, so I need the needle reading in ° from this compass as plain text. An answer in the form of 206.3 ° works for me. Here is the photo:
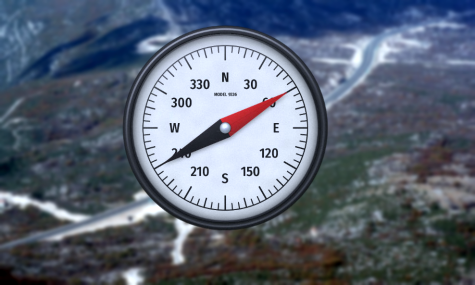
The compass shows 60 °
